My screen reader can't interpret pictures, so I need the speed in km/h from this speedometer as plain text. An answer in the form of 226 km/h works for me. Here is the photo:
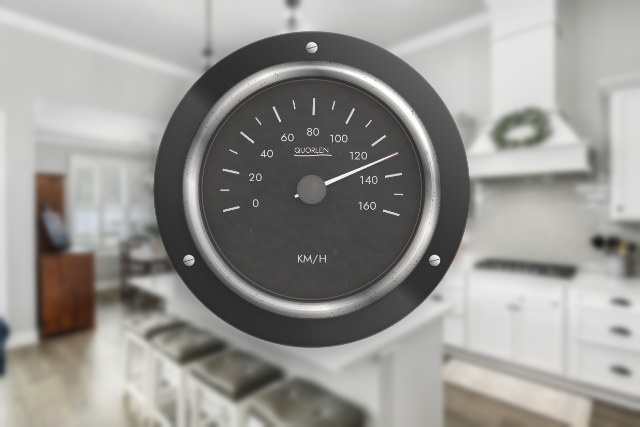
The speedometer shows 130 km/h
